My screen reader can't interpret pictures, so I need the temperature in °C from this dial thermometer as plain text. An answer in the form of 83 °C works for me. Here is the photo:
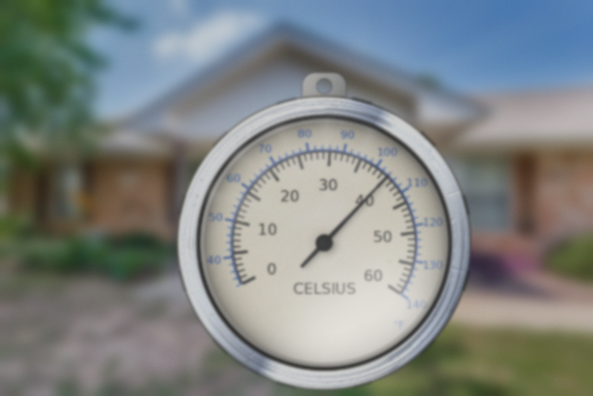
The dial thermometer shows 40 °C
